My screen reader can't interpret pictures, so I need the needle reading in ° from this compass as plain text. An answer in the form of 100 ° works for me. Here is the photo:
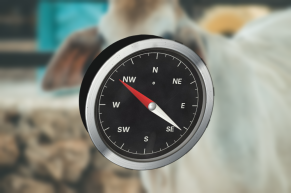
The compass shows 305 °
